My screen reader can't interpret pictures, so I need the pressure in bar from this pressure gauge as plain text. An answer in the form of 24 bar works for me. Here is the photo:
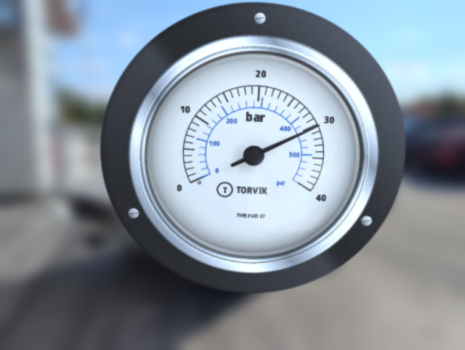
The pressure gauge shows 30 bar
